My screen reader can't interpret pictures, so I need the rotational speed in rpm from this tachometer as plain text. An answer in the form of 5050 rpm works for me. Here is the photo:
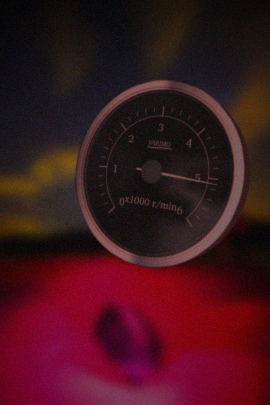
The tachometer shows 5100 rpm
